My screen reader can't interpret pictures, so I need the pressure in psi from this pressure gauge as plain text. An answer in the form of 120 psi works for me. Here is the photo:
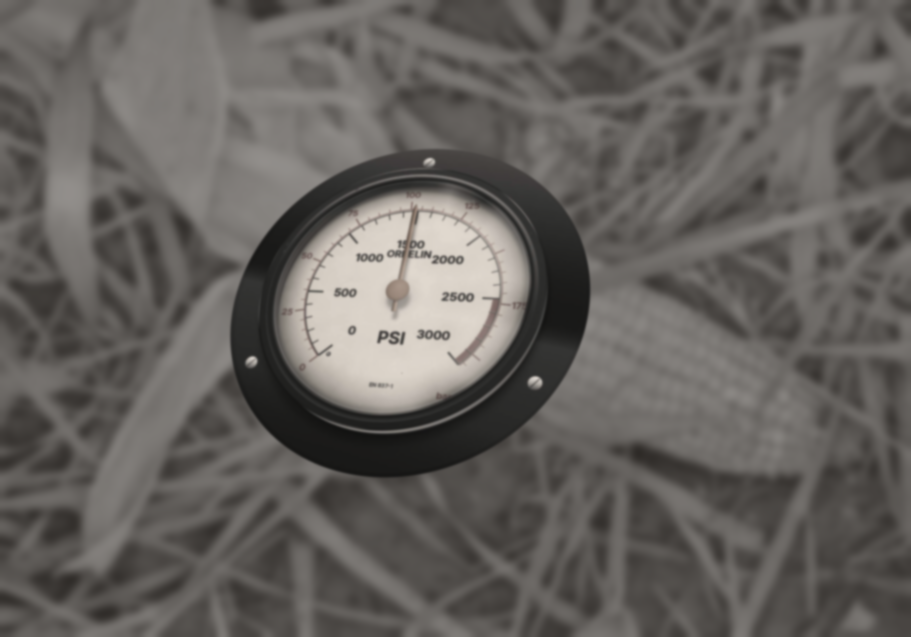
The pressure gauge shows 1500 psi
